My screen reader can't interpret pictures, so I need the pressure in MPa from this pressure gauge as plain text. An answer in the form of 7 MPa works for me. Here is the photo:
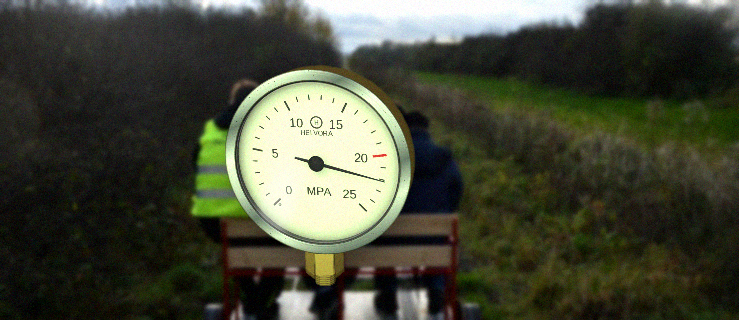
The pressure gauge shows 22 MPa
